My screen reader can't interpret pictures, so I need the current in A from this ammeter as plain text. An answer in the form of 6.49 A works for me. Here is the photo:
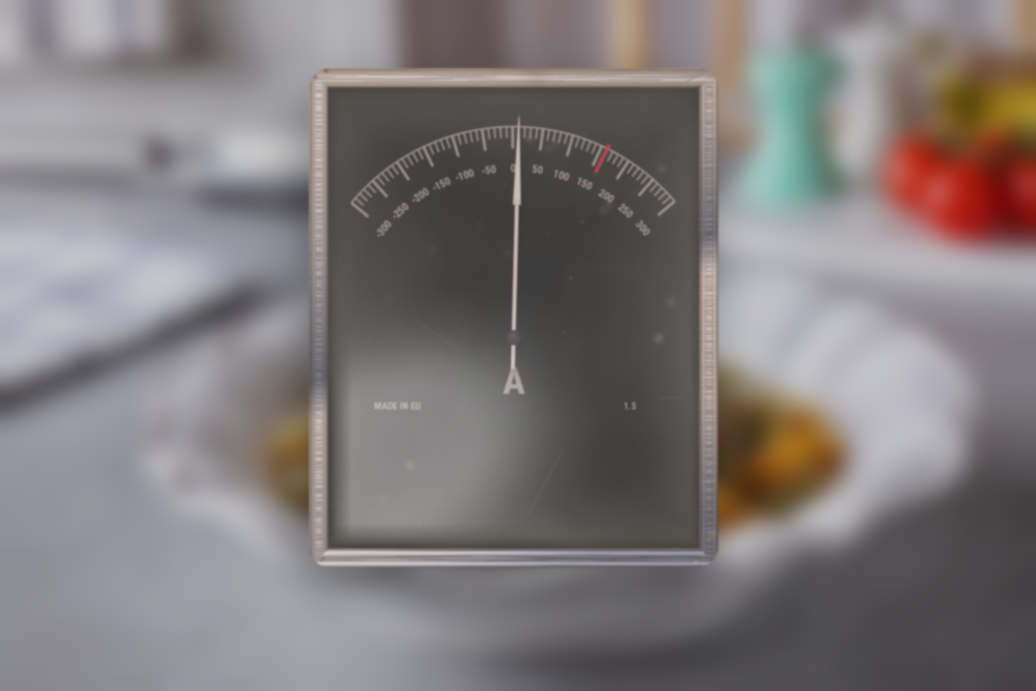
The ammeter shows 10 A
